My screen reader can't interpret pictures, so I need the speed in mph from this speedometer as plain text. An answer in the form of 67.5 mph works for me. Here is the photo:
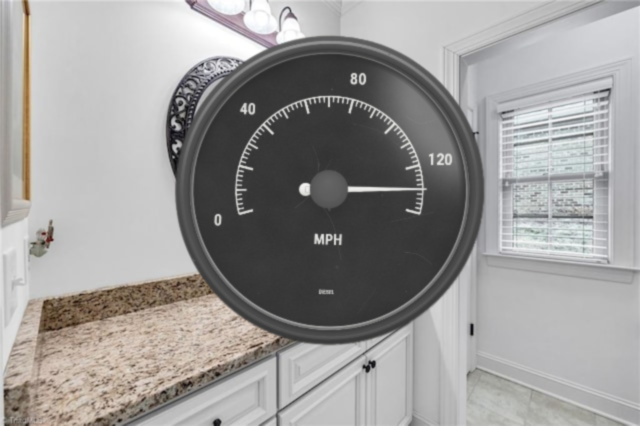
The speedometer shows 130 mph
